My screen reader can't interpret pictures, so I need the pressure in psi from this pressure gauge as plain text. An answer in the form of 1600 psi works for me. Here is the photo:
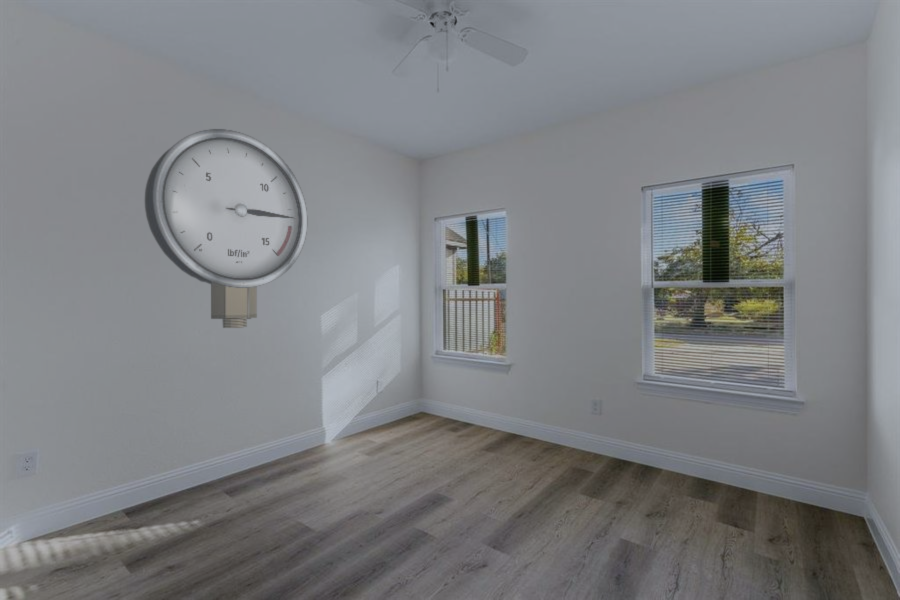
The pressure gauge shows 12.5 psi
